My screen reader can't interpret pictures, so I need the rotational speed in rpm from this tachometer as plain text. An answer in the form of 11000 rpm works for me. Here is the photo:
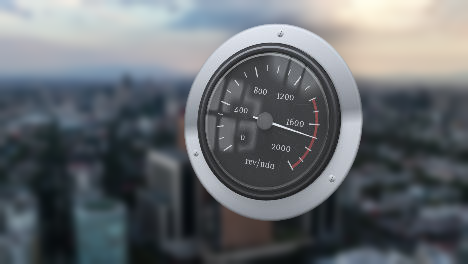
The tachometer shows 1700 rpm
